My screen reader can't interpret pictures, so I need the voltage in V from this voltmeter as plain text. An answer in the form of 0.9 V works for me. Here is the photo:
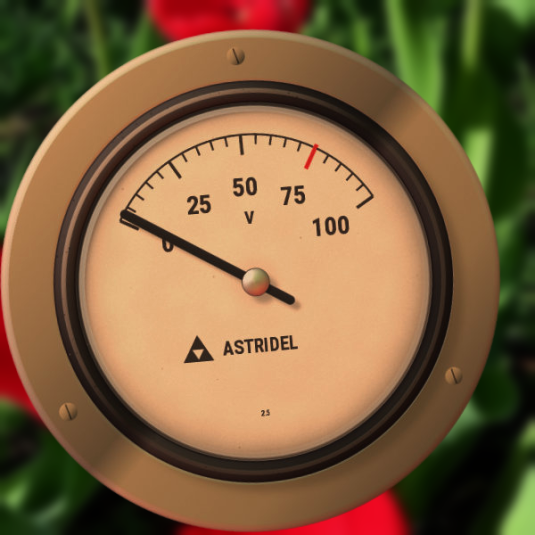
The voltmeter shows 2.5 V
